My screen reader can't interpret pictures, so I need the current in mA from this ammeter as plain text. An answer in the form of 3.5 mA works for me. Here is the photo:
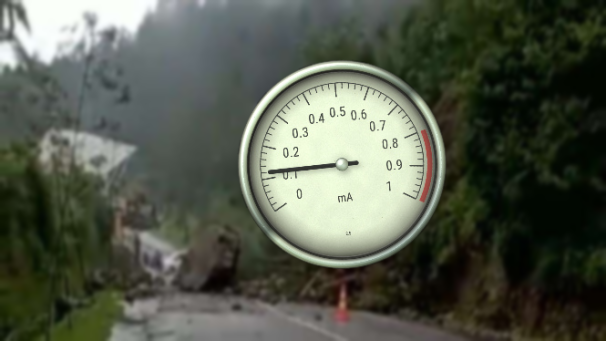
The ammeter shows 0.12 mA
